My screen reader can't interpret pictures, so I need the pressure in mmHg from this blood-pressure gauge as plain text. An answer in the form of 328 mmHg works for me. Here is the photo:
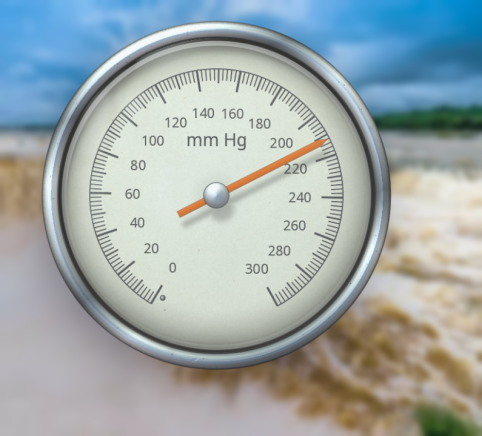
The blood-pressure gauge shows 212 mmHg
